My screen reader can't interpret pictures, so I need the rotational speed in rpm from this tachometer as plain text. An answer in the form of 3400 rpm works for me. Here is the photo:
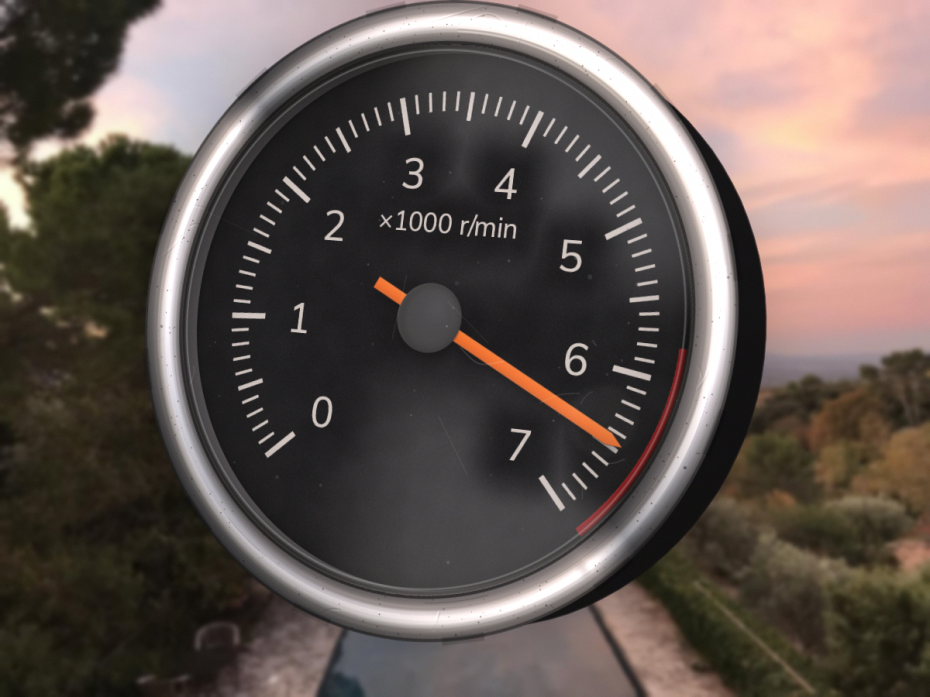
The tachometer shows 6450 rpm
